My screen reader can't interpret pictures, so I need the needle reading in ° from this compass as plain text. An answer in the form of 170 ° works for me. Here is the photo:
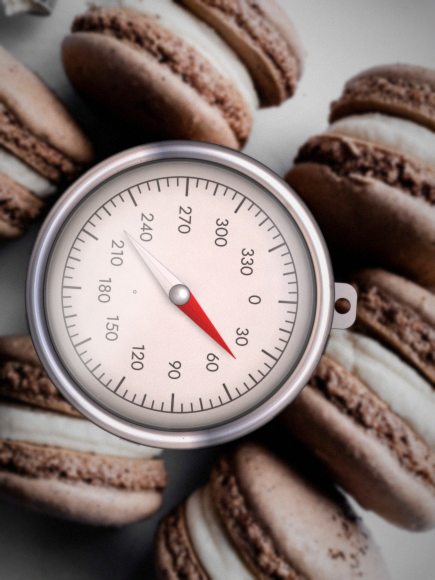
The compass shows 45 °
